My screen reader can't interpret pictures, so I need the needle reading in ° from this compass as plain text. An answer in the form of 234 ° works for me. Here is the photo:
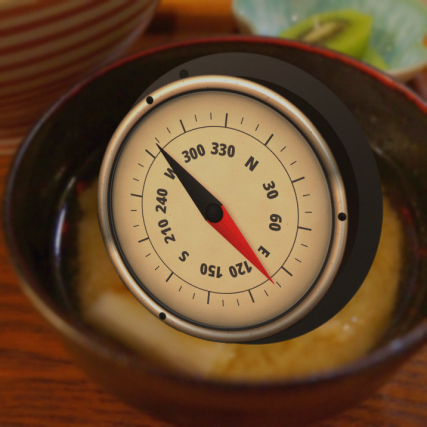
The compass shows 100 °
